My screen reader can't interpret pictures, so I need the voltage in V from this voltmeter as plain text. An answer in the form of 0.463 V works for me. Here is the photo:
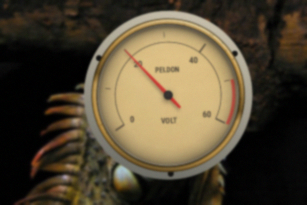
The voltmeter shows 20 V
